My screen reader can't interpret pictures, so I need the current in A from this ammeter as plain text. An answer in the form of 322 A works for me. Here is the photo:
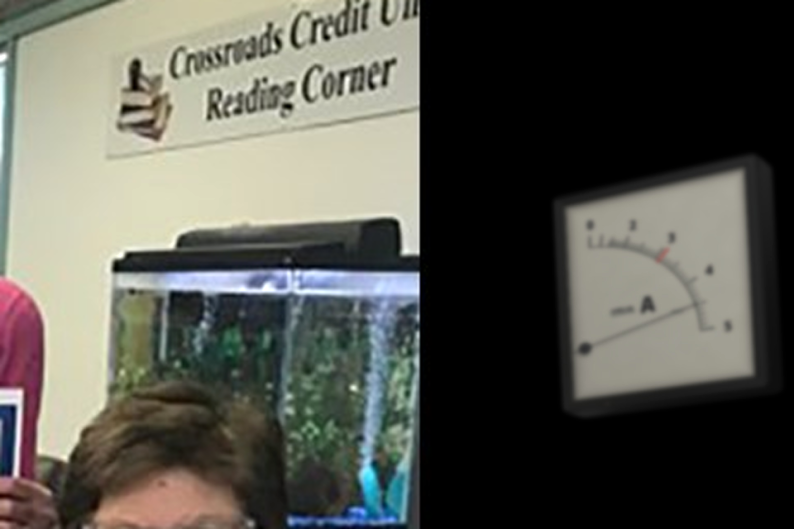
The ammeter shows 4.5 A
